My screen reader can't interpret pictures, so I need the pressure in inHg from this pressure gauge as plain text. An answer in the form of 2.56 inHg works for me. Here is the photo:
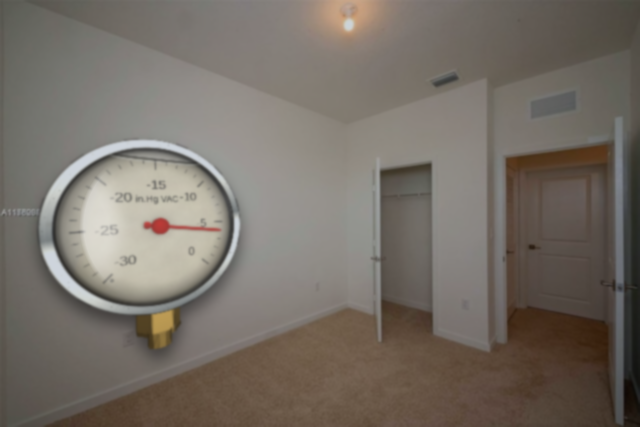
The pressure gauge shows -4 inHg
